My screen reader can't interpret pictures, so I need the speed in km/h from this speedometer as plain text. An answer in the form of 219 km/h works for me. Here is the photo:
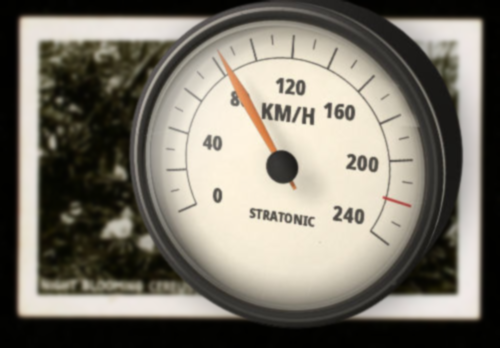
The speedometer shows 85 km/h
